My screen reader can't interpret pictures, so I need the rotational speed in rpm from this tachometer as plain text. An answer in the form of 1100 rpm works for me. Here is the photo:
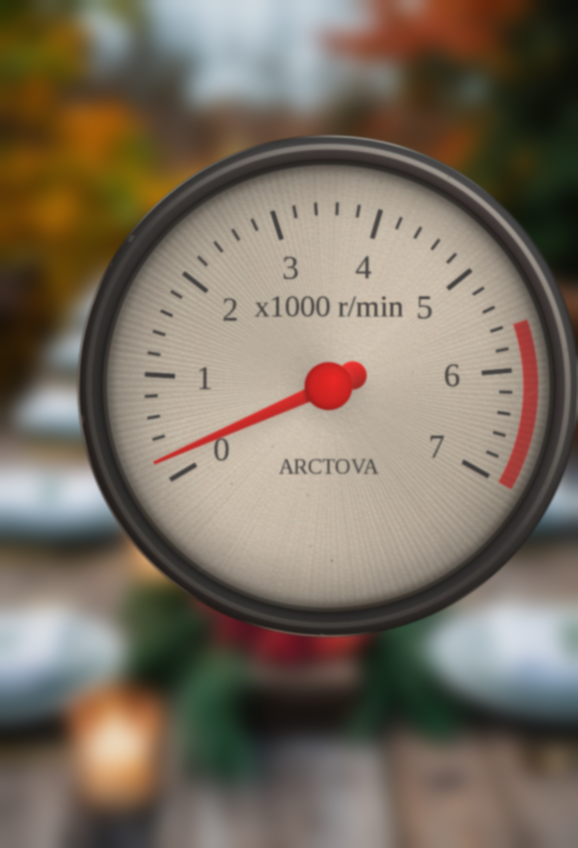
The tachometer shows 200 rpm
